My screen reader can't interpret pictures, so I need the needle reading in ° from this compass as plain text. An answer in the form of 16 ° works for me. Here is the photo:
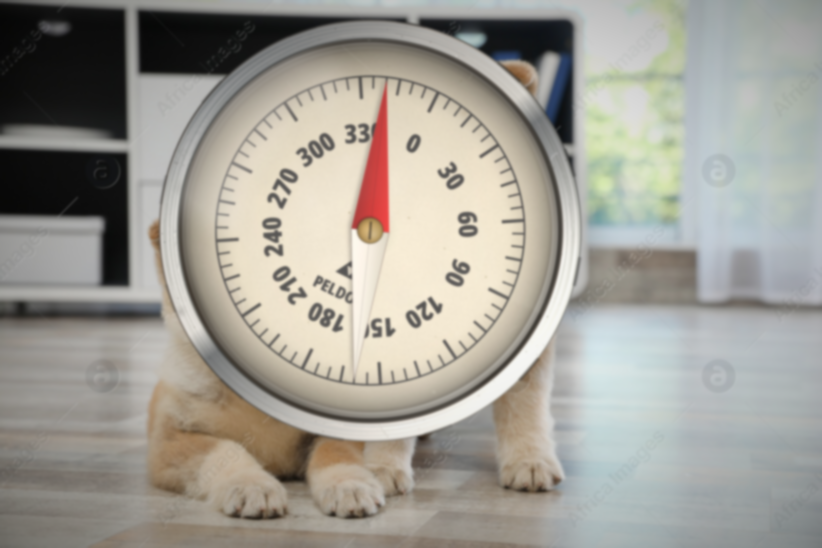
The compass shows 340 °
